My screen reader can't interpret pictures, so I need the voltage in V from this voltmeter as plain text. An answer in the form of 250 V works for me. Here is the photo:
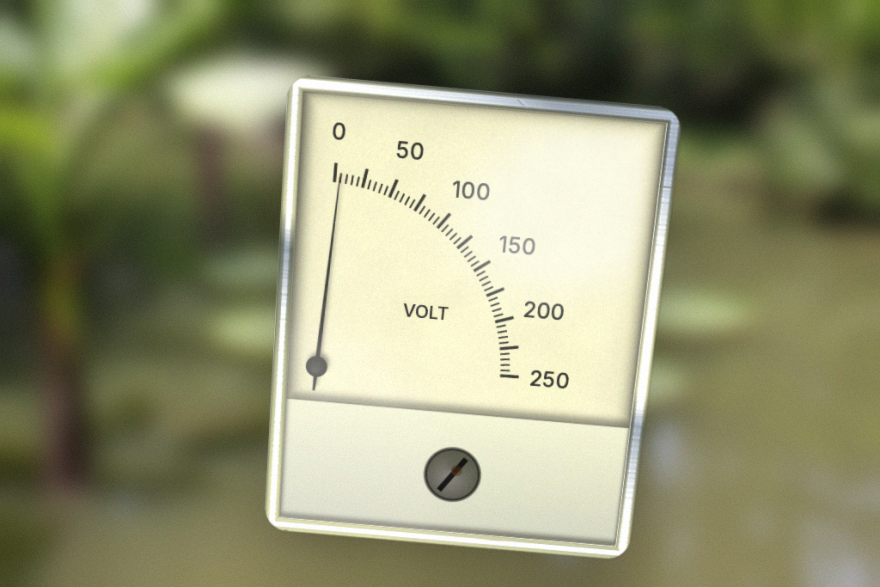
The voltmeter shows 5 V
